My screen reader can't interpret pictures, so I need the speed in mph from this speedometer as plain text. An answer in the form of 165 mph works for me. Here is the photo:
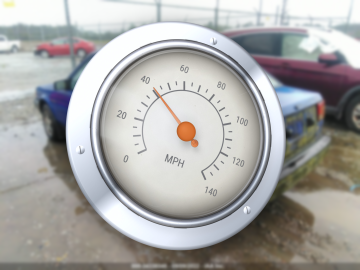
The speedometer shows 40 mph
